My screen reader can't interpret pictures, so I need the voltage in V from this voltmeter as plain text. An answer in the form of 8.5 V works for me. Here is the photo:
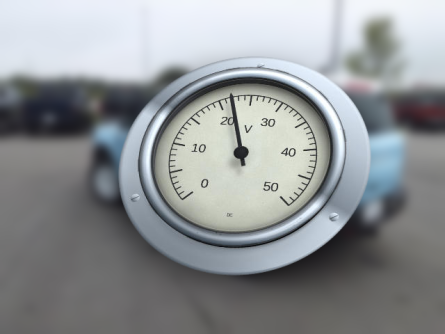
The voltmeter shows 22 V
